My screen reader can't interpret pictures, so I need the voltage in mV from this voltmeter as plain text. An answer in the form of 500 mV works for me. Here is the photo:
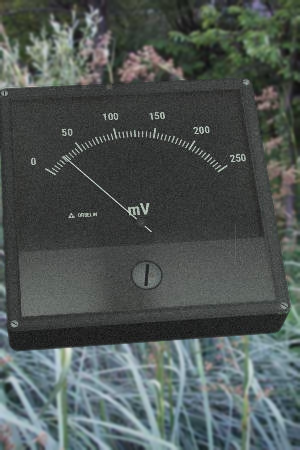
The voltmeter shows 25 mV
